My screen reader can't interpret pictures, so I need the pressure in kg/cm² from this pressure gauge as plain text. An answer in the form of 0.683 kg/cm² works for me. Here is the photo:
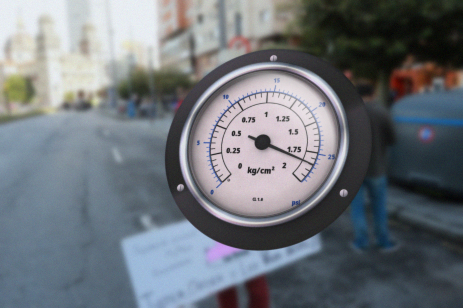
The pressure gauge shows 1.85 kg/cm²
